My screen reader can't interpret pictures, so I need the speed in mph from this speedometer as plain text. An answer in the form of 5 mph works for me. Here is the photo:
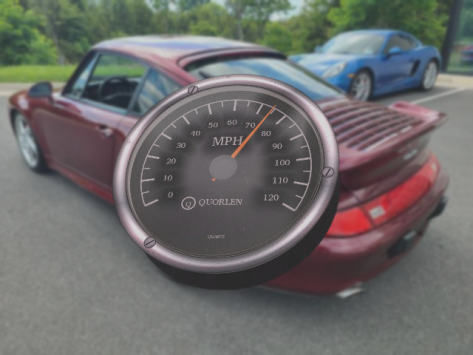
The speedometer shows 75 mph
